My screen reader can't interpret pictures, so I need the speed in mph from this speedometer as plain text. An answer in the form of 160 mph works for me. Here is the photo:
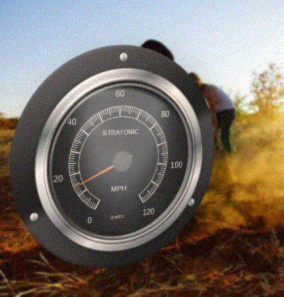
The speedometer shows 15 mph
